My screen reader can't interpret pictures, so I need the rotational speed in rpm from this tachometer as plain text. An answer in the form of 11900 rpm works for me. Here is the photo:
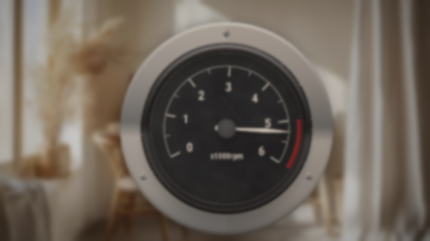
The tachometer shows 5250 rpm
